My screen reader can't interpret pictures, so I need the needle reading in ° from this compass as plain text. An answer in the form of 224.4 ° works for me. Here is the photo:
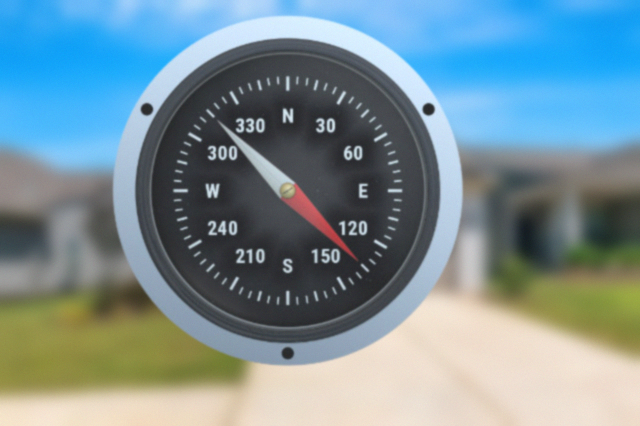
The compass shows 135 °
